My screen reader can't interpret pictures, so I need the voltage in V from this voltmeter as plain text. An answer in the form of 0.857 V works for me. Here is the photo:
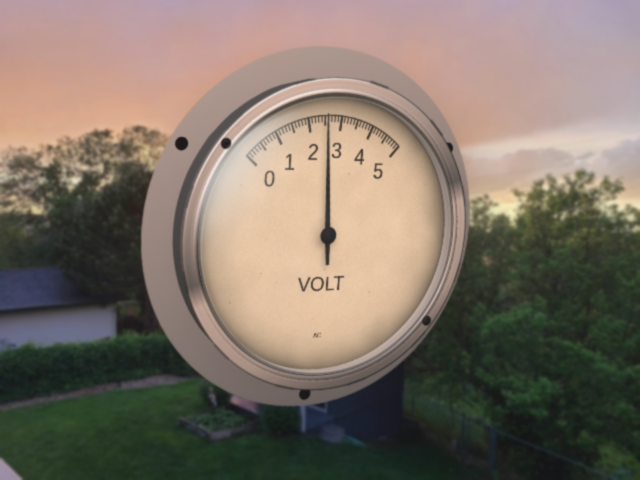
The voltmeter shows 2.5 V
